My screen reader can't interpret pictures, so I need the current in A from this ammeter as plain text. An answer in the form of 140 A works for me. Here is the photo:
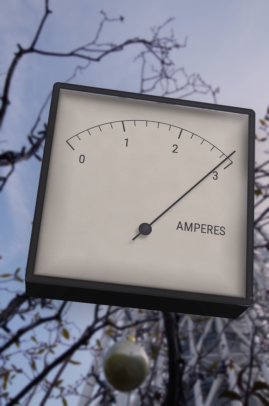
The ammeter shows 2.9 A
